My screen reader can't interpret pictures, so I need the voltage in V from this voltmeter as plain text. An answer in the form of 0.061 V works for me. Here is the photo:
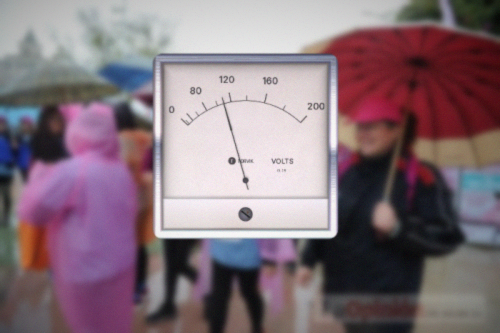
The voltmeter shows 110 V
